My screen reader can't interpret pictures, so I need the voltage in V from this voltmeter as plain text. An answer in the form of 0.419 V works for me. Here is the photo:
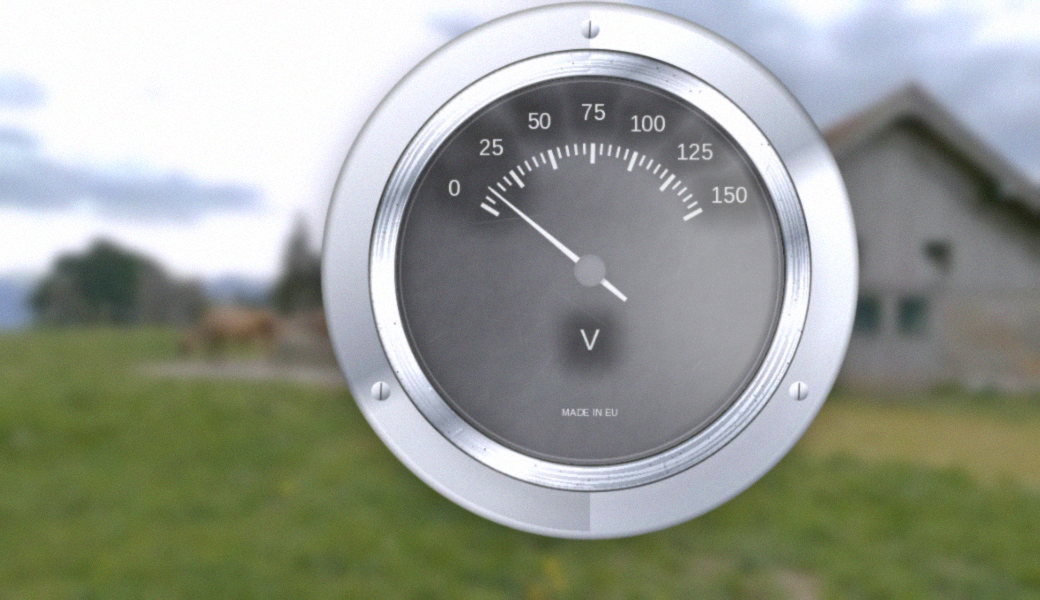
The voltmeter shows 10 V
